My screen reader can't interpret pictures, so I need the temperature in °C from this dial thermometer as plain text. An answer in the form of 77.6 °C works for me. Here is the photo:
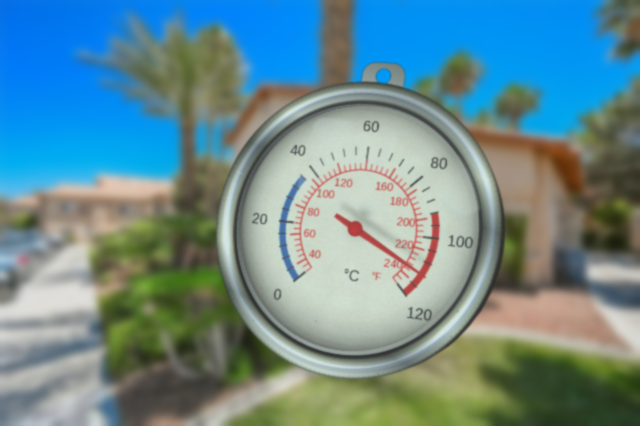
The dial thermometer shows 112 °C
